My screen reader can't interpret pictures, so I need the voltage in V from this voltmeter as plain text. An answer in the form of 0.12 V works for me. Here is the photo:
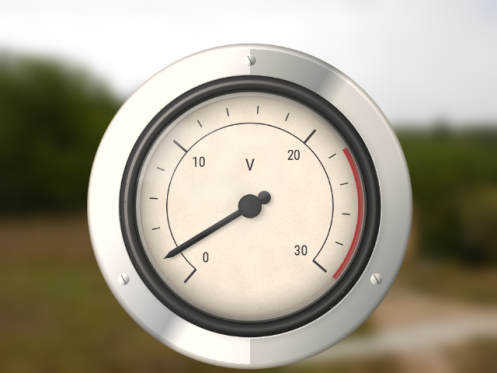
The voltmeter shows 2 V
